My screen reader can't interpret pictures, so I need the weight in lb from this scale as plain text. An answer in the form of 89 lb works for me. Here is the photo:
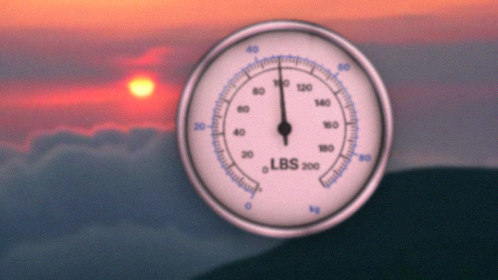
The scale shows 100 lb
